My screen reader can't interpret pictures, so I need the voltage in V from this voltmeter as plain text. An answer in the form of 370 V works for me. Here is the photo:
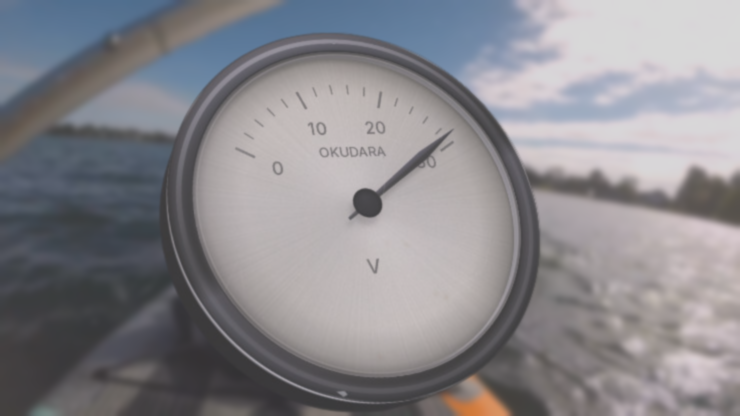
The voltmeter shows 29 V
